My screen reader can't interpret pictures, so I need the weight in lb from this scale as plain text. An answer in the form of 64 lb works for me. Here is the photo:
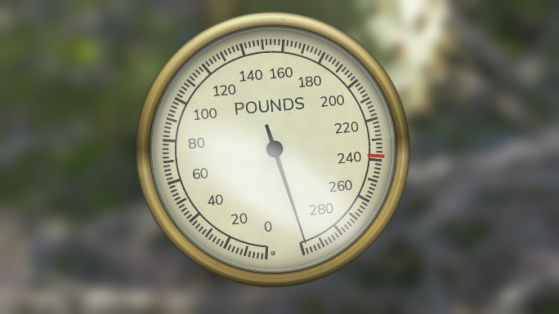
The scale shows 298 lb
